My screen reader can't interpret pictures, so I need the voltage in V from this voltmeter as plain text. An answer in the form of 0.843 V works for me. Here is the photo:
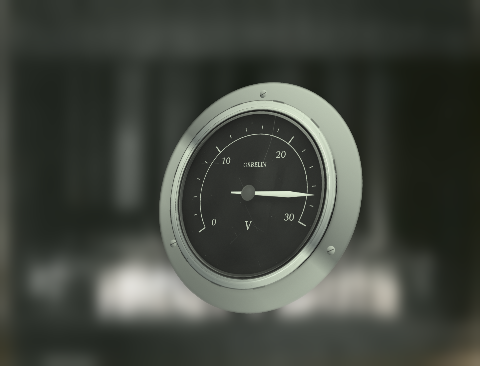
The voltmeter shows 27 V
